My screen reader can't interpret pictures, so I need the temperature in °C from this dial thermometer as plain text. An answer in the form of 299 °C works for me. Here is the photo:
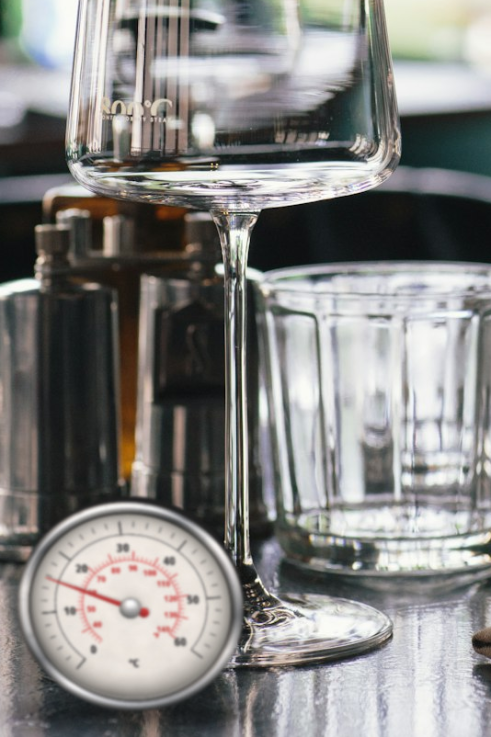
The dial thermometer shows 16 °C
